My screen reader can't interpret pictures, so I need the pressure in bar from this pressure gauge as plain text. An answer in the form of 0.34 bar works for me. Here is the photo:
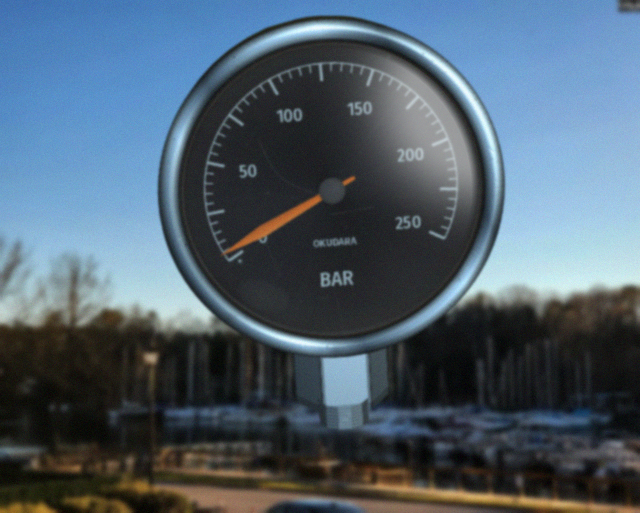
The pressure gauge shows 5 bar
